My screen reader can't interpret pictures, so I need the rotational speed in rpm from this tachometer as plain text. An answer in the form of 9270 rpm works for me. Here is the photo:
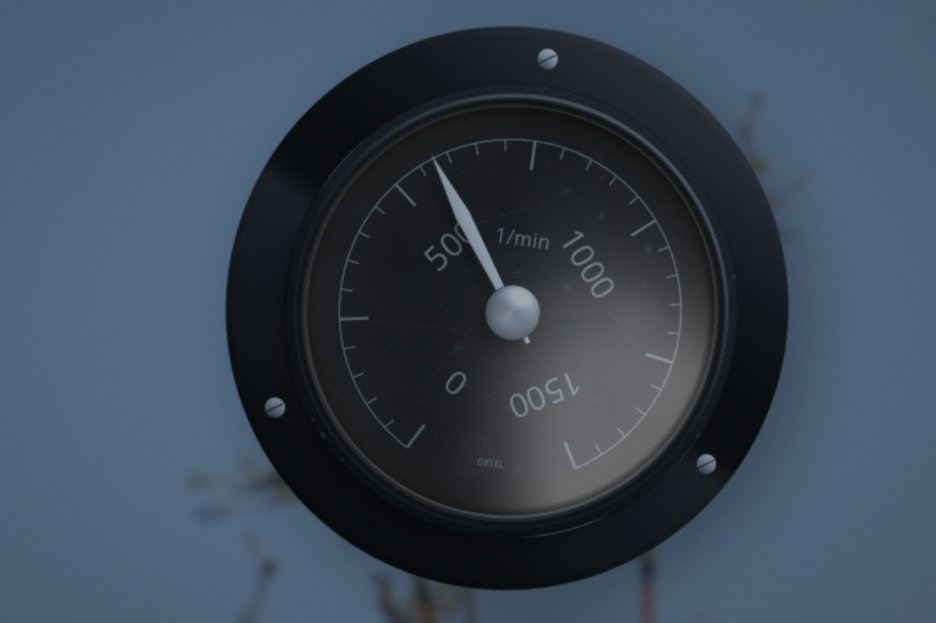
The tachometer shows 575 rpm
